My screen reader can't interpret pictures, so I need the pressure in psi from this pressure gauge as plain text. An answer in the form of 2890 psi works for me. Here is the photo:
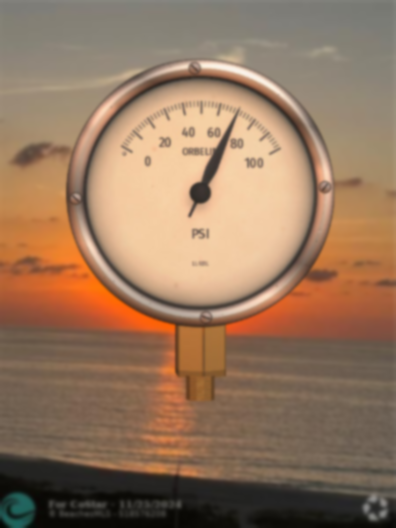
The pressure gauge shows 70 psi
